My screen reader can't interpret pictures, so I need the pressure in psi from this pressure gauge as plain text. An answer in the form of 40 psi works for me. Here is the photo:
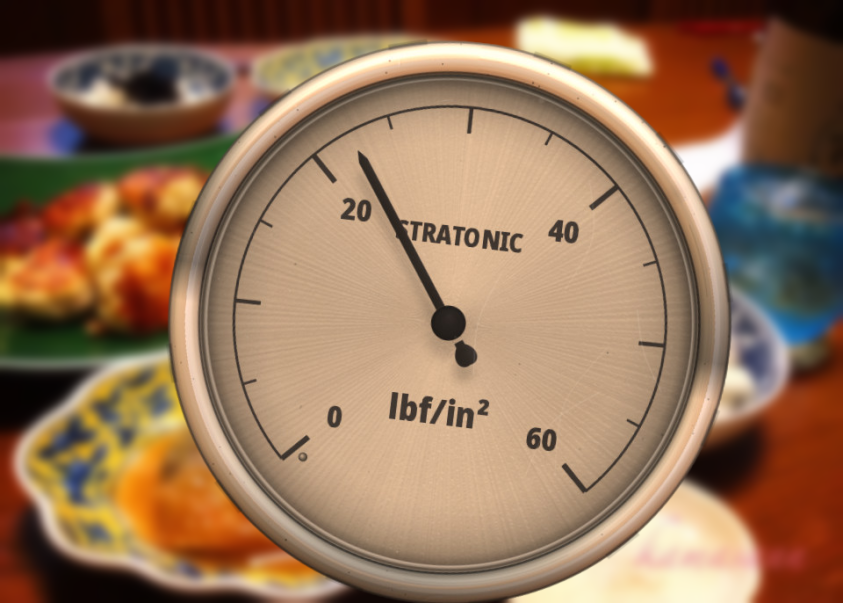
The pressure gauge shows 22.5 psi
